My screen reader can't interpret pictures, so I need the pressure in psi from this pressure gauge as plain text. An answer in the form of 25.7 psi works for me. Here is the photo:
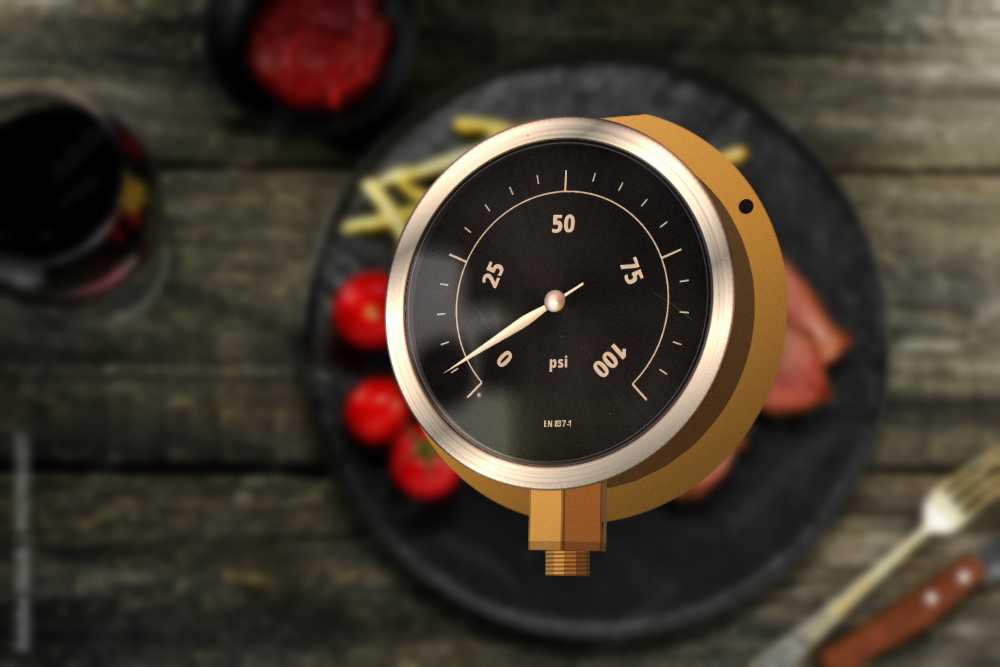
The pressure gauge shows 5 psi
